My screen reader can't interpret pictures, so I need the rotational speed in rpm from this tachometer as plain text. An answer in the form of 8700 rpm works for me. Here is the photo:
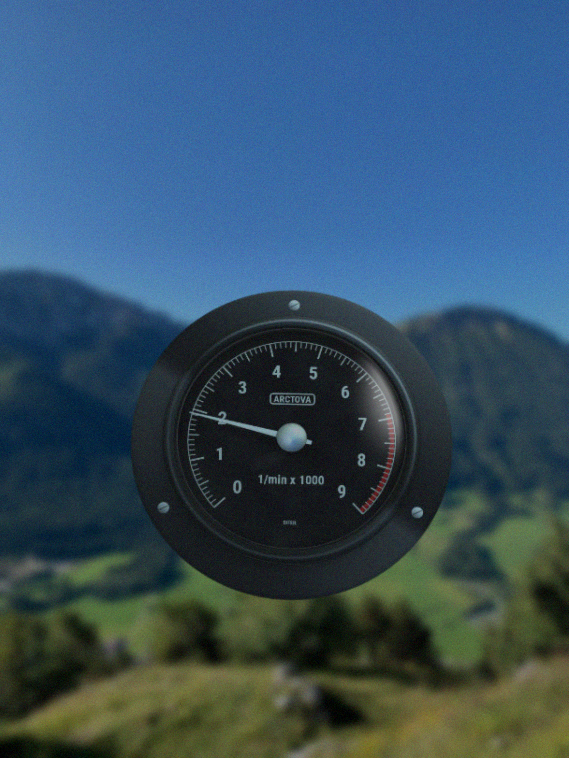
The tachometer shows 1900 rpm
